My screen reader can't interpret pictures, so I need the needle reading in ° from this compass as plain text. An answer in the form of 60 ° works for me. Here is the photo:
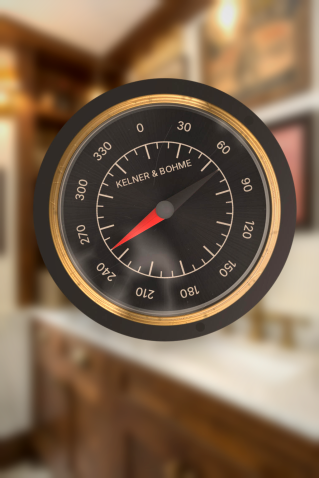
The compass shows 250 °
